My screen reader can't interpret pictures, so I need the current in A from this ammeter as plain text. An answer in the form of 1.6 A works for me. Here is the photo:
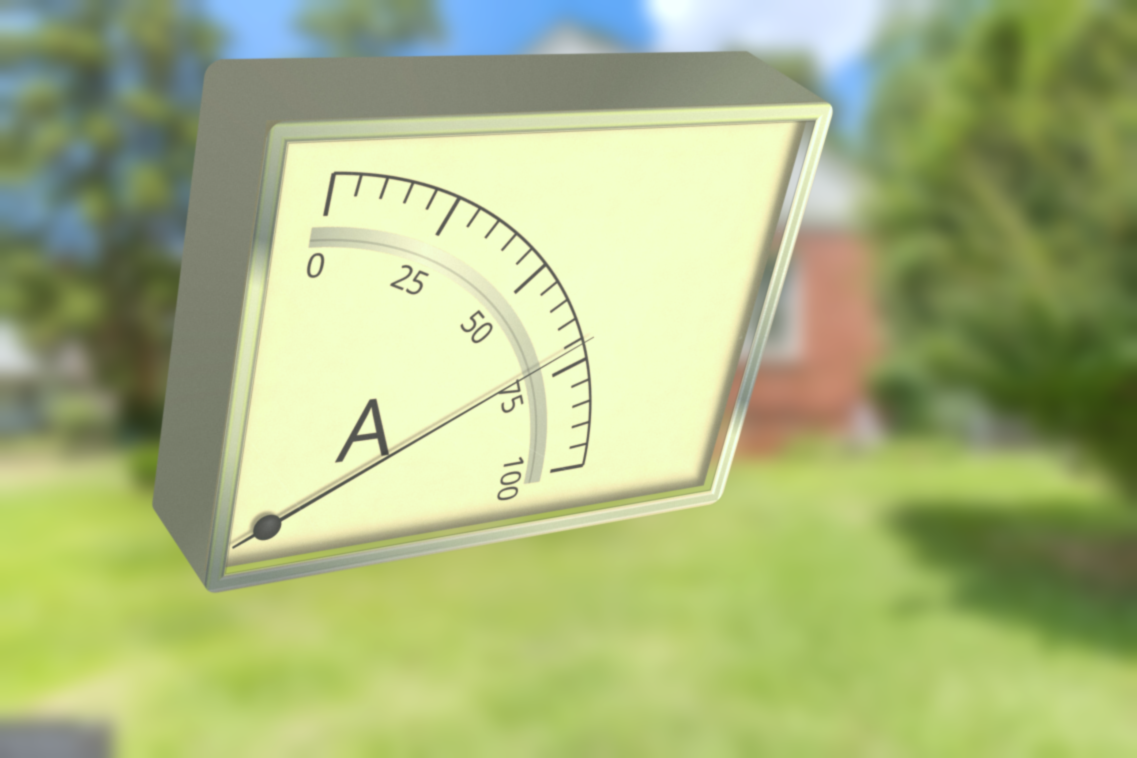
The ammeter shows 70 A
